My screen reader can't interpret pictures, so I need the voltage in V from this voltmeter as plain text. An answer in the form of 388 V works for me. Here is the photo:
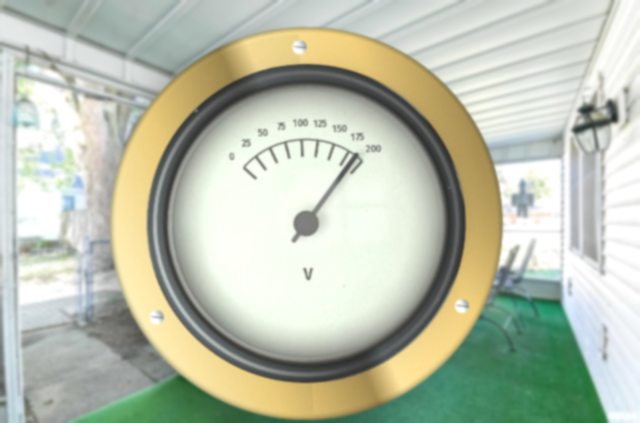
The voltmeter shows 187.5 V
